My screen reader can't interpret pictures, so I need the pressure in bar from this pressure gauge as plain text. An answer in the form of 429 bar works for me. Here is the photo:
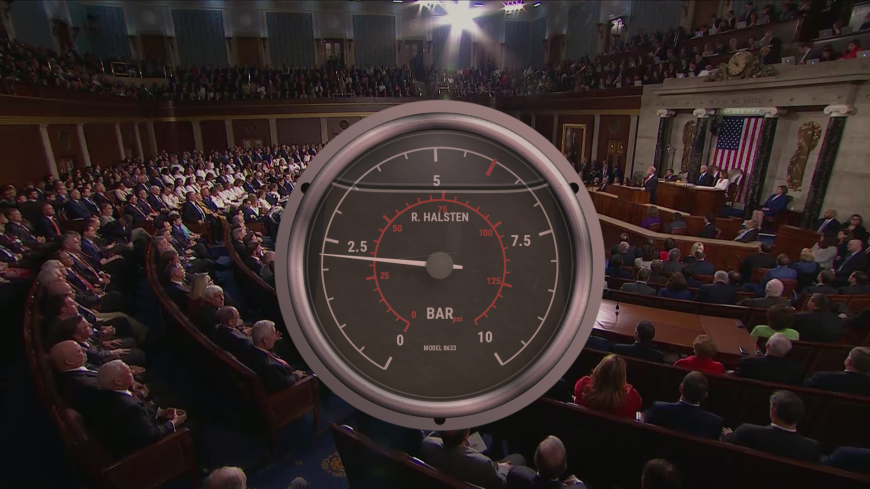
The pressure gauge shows 2.25 bar
